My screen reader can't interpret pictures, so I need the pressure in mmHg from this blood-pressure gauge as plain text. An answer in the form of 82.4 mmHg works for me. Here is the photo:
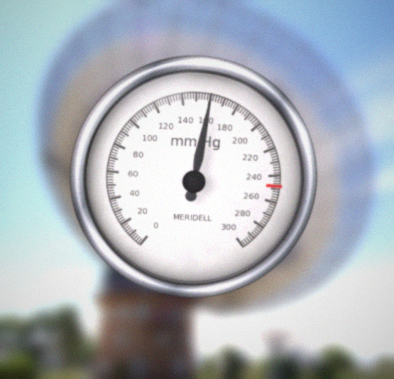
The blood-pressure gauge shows 160 mmHg
